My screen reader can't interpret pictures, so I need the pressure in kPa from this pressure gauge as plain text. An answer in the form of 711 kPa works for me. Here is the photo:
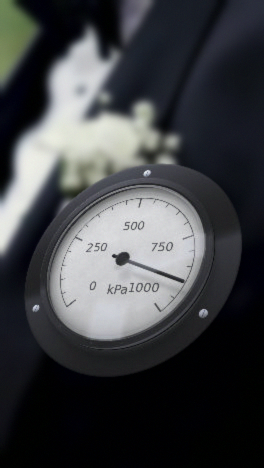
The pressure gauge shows 900 kPa
